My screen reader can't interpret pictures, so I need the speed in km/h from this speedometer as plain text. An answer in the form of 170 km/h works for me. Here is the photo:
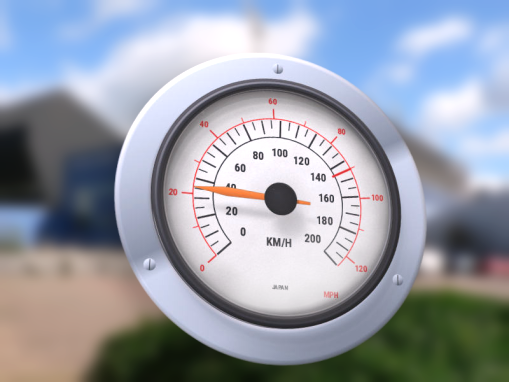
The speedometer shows 35 km/h
